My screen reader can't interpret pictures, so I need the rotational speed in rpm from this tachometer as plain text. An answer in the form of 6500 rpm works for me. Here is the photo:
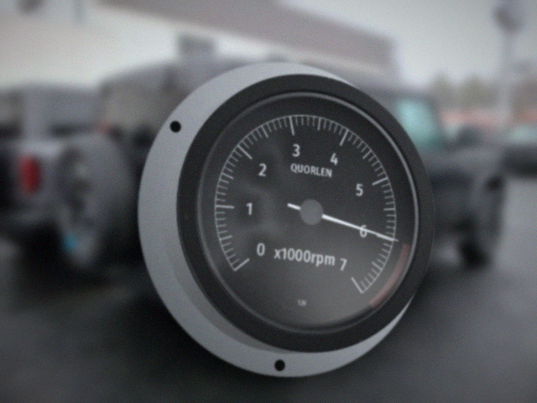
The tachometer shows 6000 rpm
